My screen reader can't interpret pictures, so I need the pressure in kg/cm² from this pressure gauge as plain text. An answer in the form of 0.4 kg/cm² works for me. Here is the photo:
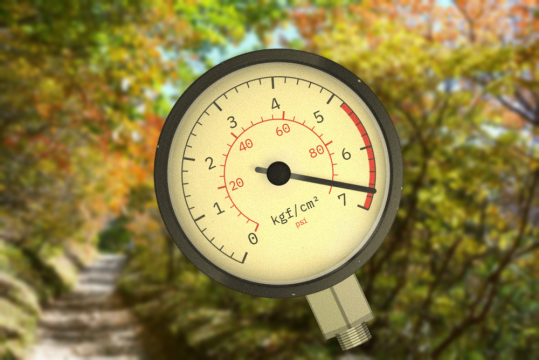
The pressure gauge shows 6.7 kg/cm²
